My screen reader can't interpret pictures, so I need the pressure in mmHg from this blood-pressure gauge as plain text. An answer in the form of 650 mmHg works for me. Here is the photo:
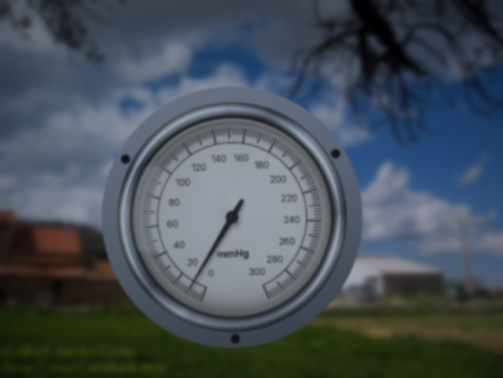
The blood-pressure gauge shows 10 mmHg
